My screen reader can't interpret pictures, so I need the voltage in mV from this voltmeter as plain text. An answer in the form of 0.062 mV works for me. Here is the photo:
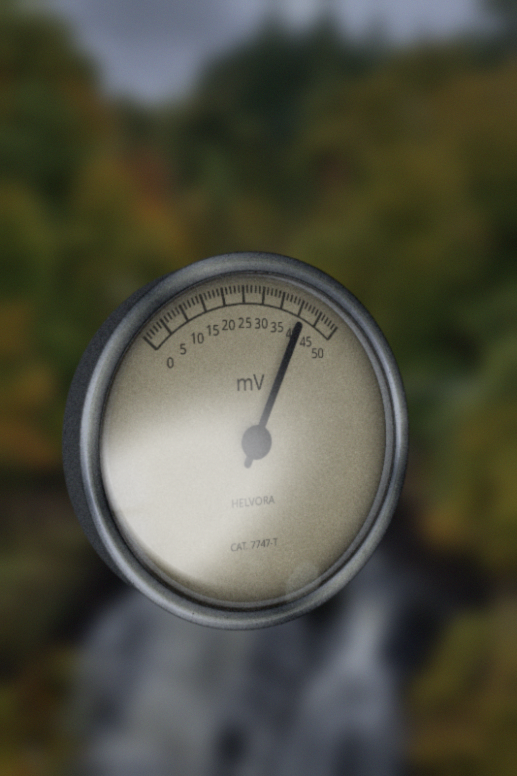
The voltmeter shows 40 mV
